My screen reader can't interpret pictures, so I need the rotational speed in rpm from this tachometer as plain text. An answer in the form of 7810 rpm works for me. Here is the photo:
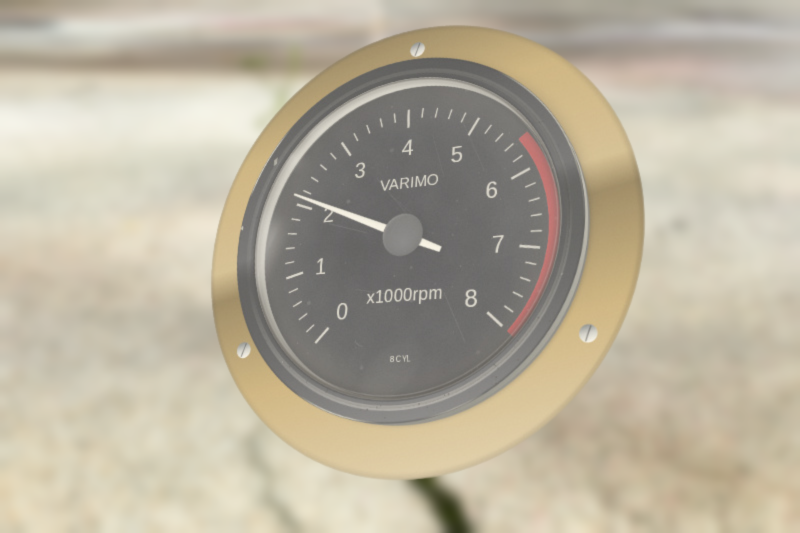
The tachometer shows 2100 rpm
